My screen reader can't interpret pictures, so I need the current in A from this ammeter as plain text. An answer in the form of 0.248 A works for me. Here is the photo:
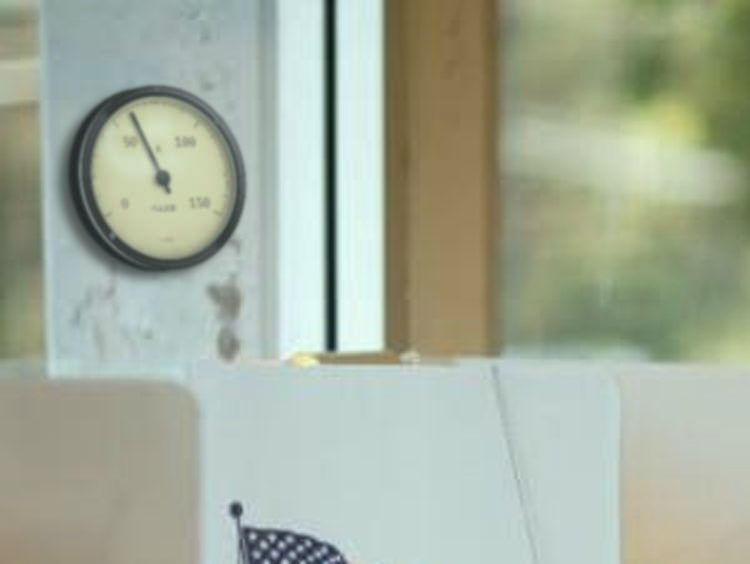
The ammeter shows 60 A
